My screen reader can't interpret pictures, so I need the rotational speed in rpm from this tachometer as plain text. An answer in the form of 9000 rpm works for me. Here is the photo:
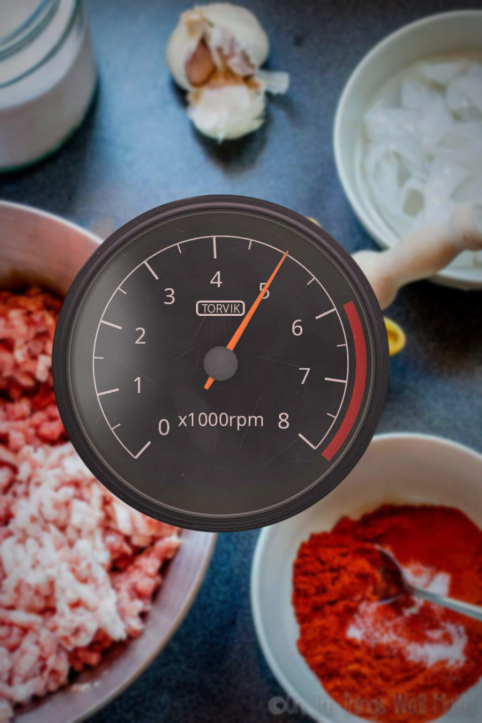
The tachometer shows 5000 rpm
